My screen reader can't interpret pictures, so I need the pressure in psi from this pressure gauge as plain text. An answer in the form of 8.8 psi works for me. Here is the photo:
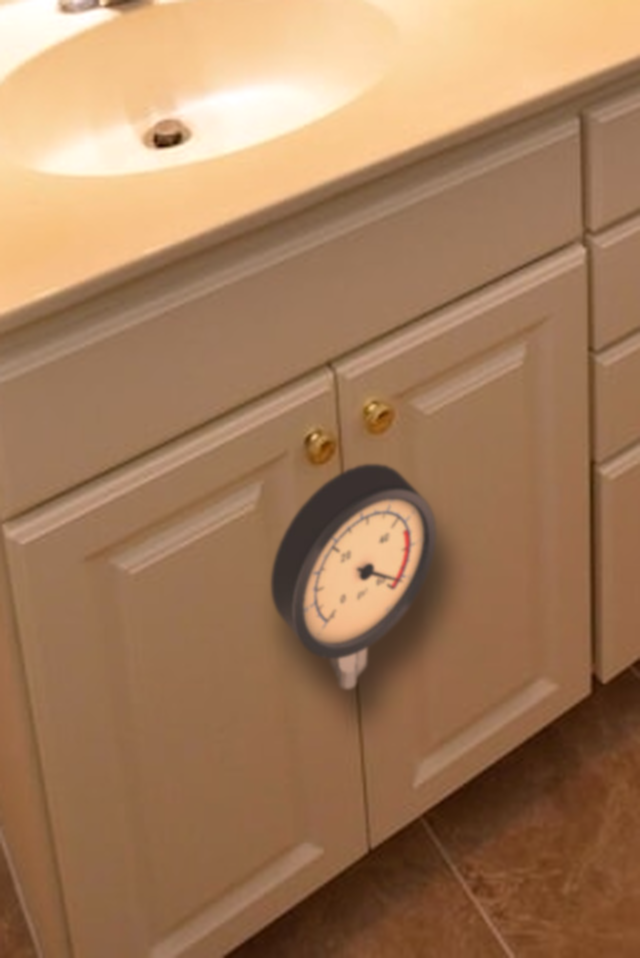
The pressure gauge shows 57.5 psi
